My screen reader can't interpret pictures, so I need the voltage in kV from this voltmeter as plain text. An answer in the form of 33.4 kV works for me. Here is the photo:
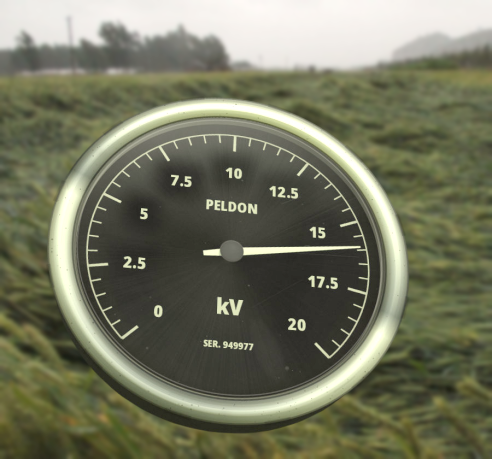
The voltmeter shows 16 kV
